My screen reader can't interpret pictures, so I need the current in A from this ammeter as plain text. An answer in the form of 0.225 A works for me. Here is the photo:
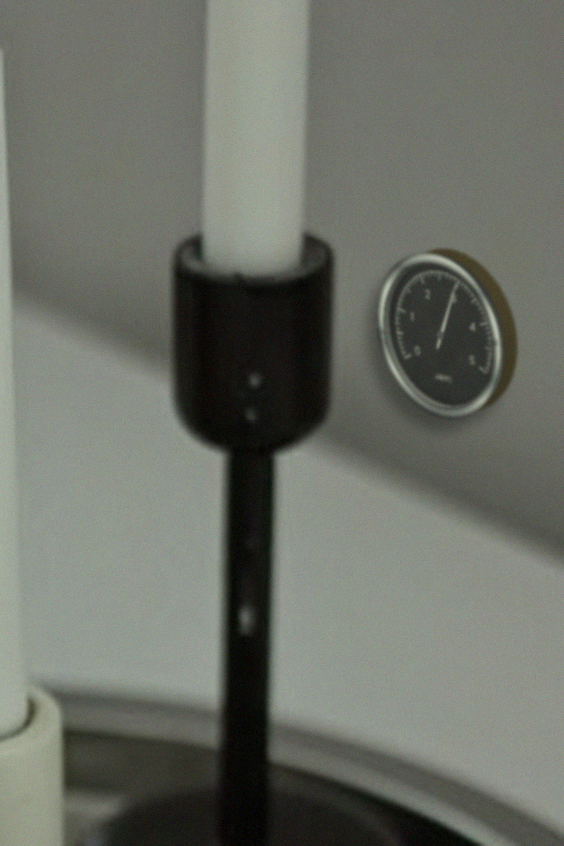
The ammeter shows 3 A
